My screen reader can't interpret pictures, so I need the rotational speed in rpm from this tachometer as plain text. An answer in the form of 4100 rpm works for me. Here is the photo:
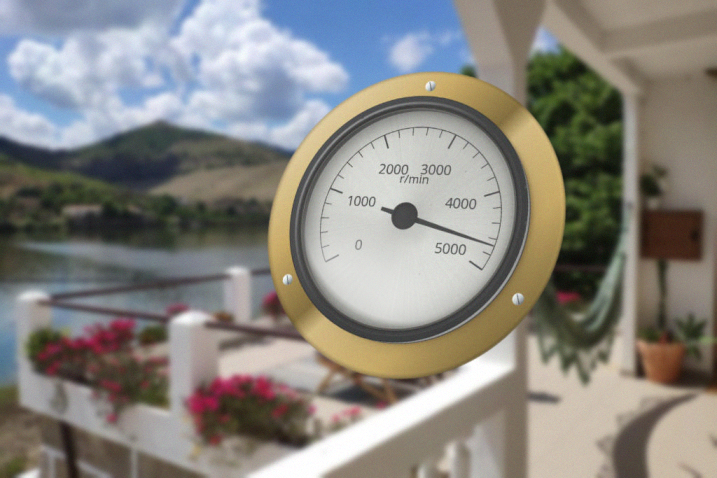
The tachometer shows 4700 rpm
